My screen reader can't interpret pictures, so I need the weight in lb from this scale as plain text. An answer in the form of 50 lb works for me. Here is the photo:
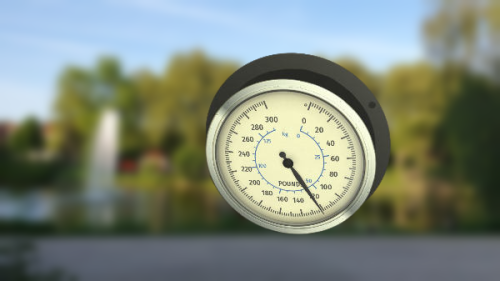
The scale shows 120 lb
